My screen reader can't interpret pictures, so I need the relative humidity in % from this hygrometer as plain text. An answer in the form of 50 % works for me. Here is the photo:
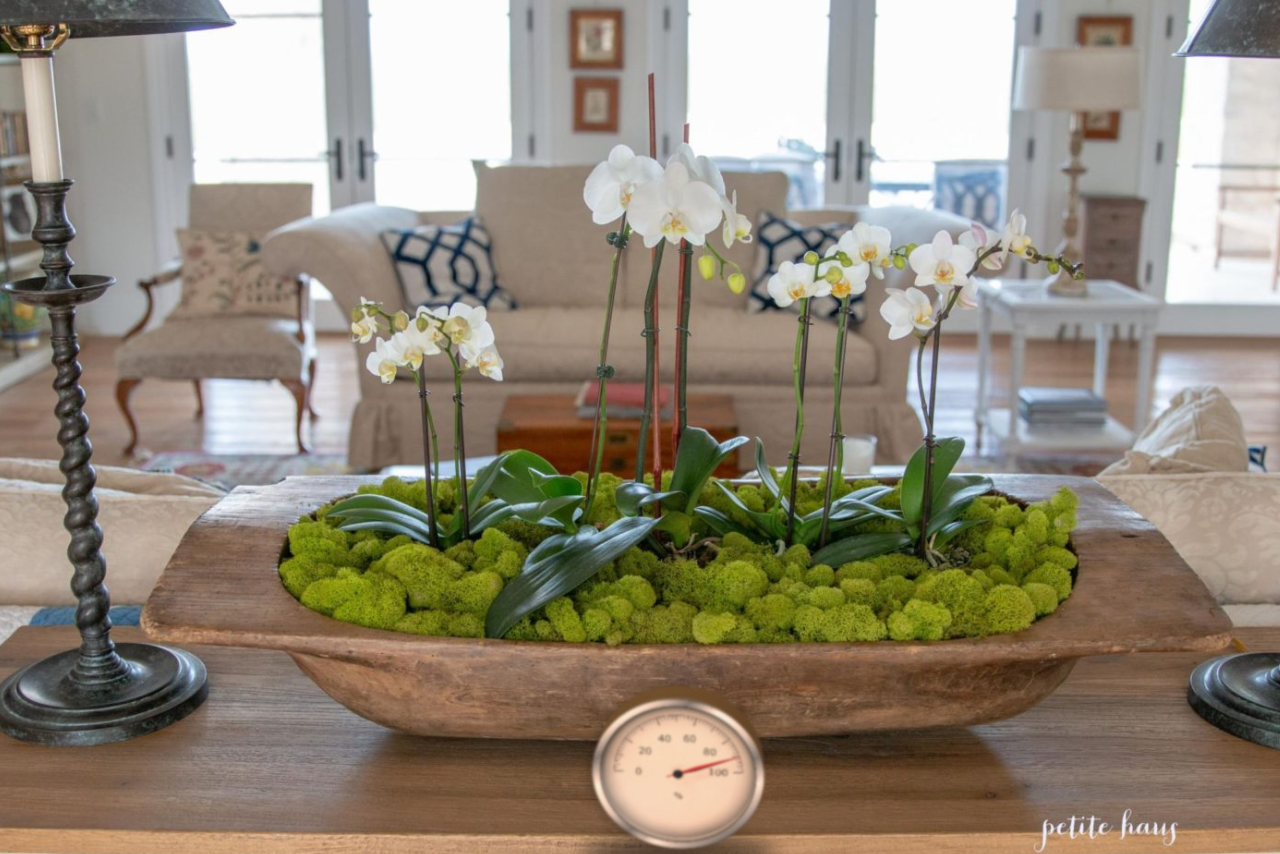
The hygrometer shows 90 %
